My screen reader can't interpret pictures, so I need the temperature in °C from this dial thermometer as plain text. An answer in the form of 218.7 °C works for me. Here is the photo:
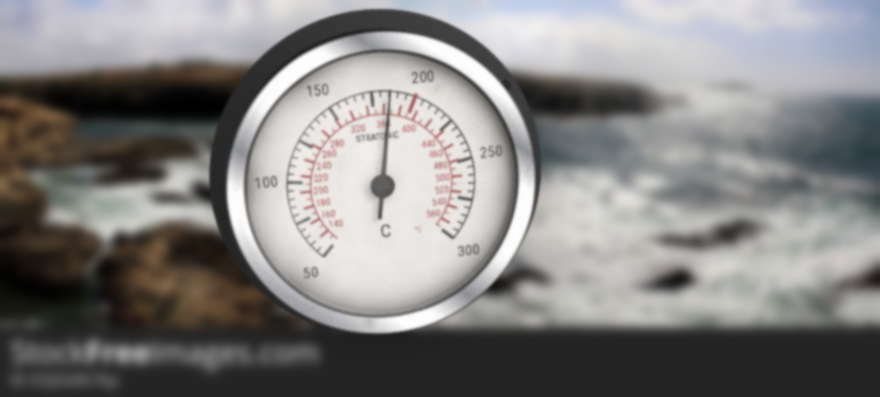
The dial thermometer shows 185 °C
